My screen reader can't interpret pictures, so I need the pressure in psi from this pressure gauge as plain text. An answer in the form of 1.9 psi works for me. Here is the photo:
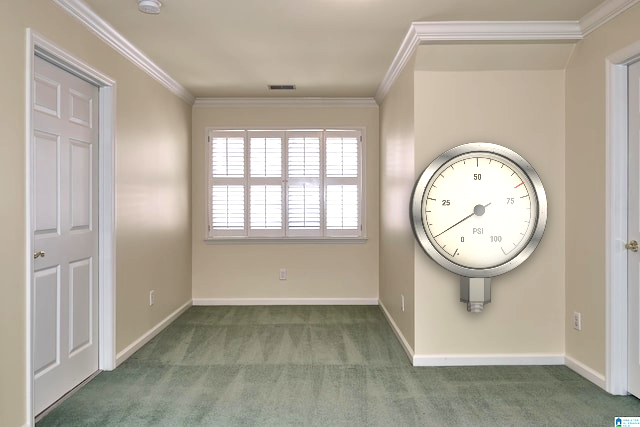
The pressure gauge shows 10 psi
